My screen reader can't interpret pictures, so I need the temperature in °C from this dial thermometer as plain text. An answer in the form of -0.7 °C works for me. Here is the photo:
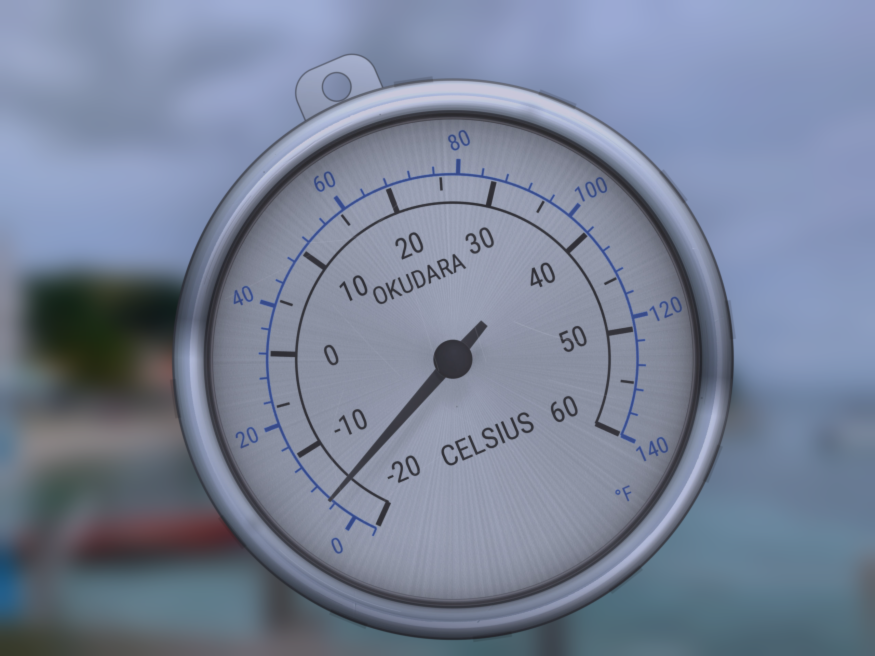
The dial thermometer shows -15 °C
